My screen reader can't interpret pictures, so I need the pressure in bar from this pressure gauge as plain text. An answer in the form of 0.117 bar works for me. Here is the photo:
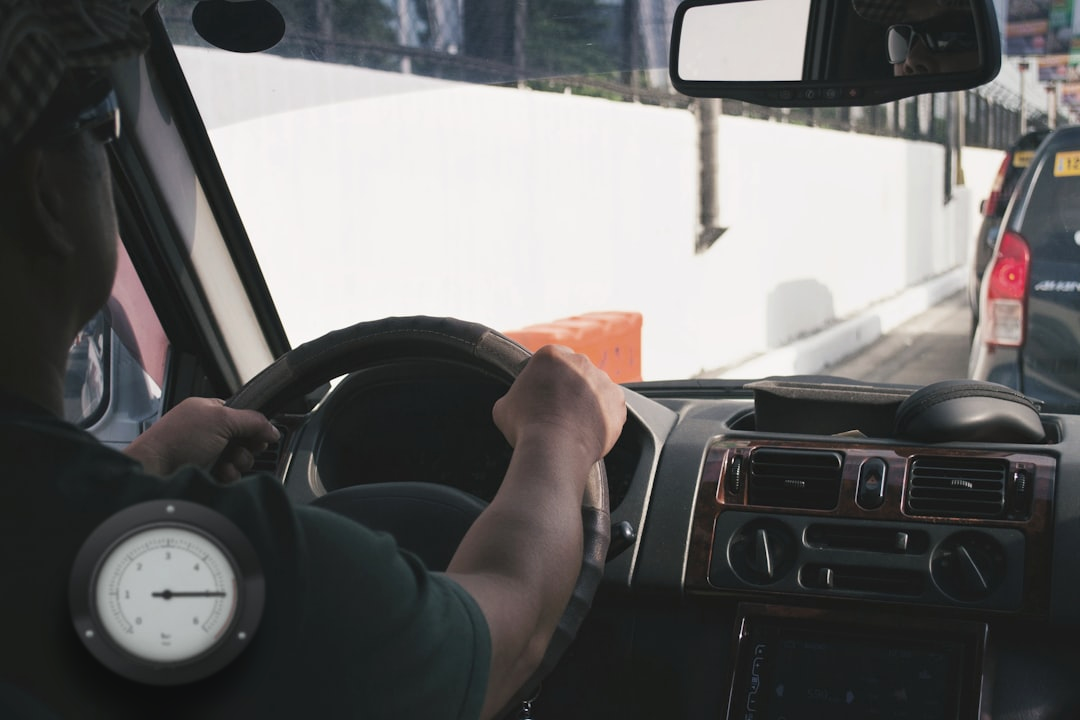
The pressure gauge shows 5 bar
